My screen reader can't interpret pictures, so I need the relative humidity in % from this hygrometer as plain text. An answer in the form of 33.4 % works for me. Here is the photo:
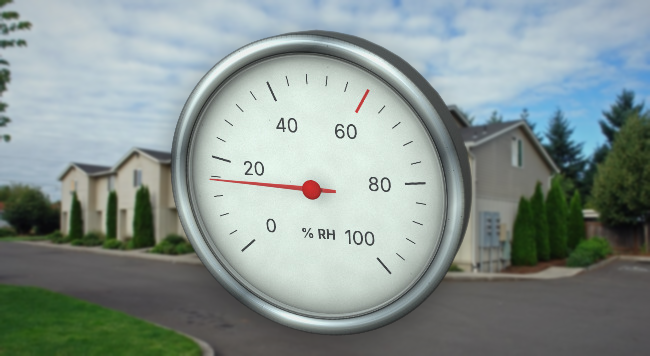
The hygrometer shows 16 %
